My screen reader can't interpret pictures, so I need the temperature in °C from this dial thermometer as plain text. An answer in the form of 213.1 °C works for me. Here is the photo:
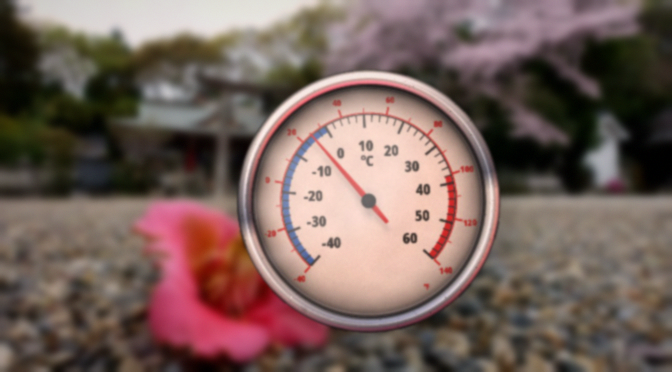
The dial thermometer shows -4 °C
